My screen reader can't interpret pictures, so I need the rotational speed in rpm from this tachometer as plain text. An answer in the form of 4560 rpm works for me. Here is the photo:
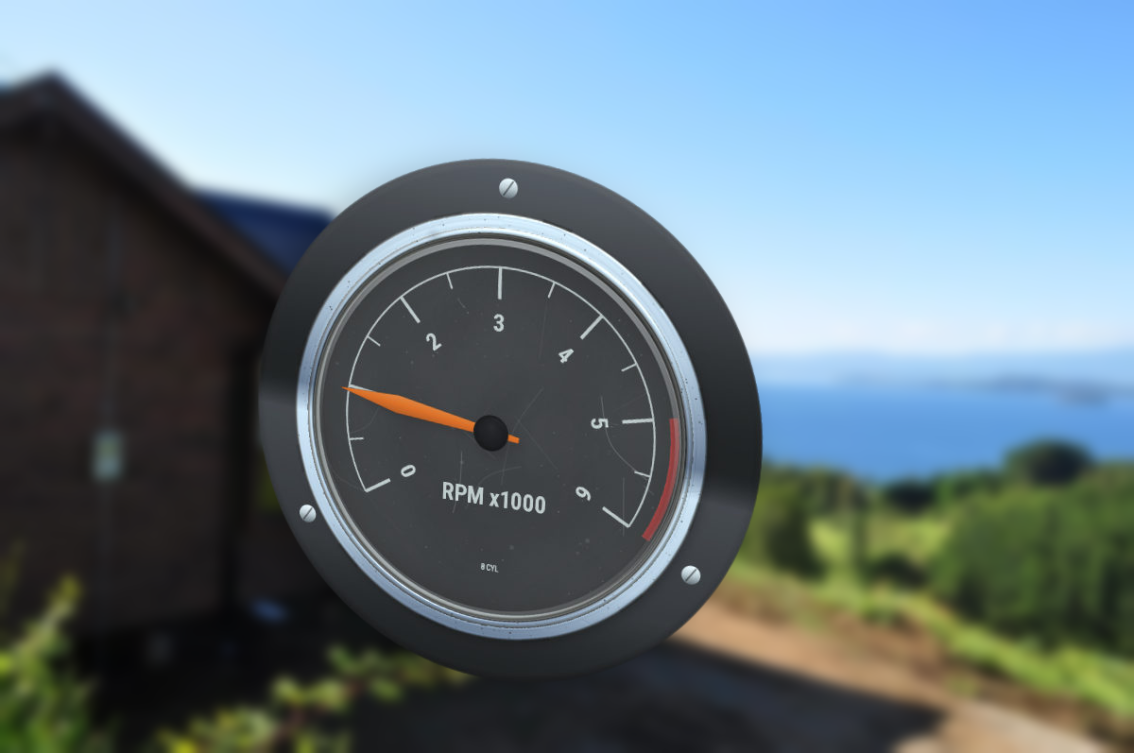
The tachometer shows 1000 rpm
